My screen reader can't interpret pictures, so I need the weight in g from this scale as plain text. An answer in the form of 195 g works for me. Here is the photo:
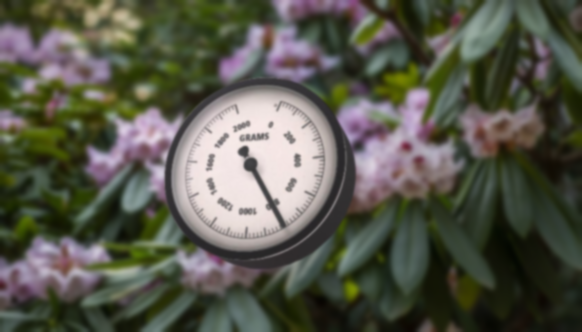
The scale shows 800 g
